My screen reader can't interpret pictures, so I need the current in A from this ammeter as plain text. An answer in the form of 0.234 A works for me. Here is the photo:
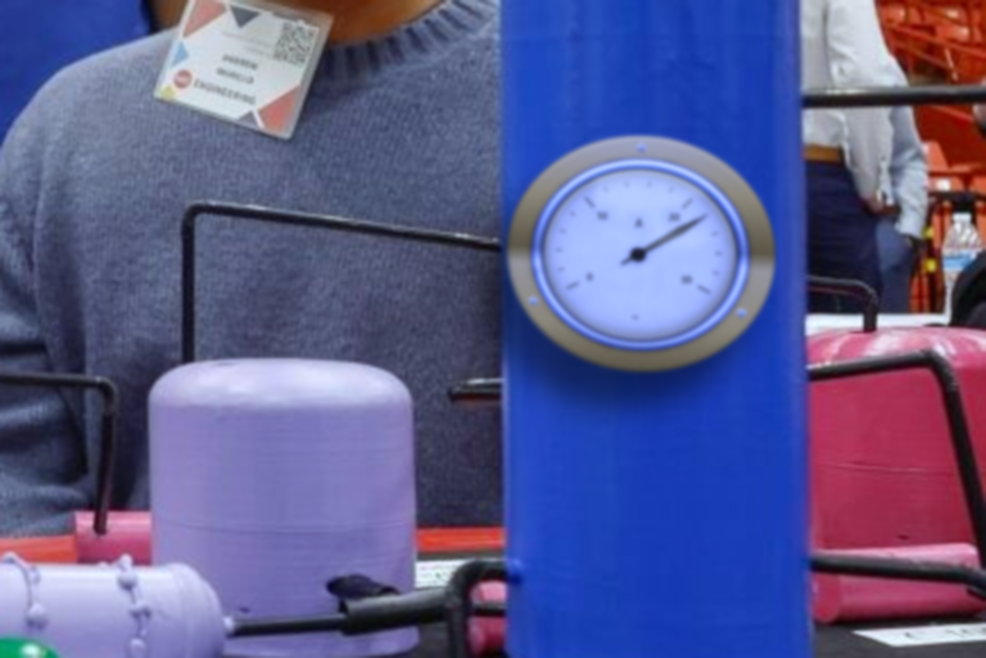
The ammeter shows 22 A
